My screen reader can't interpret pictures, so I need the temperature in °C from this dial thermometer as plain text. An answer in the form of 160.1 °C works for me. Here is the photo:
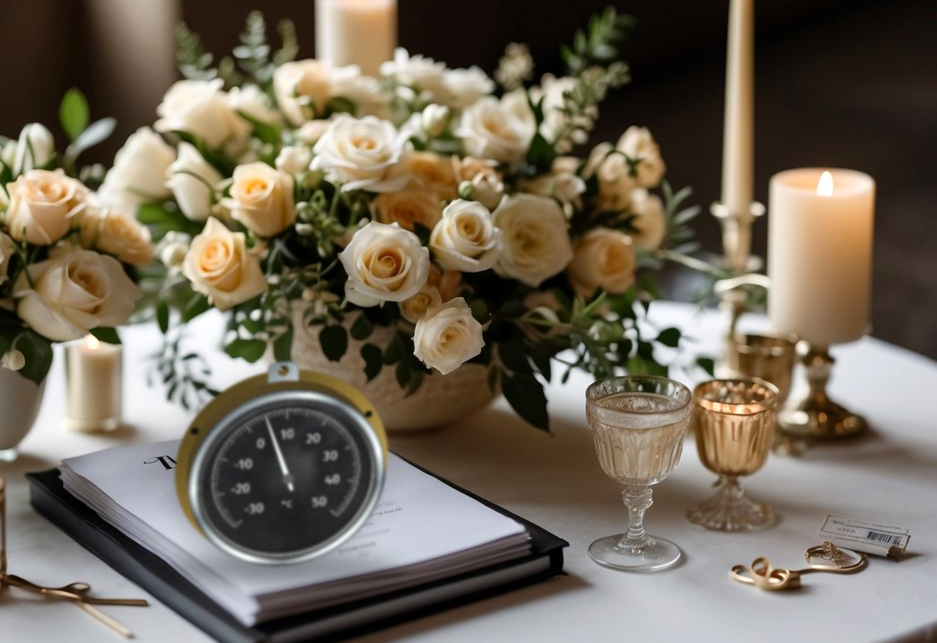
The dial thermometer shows 5 °C
